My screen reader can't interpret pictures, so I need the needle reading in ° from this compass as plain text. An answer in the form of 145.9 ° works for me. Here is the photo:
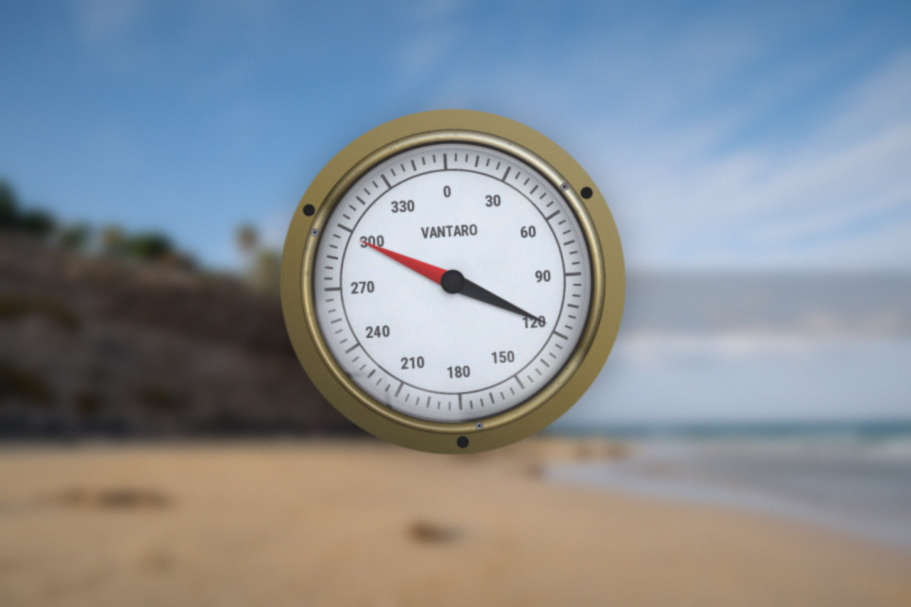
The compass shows 297.5 °
